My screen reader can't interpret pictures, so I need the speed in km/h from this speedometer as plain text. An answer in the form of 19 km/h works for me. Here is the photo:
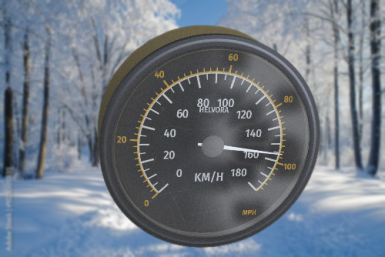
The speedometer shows 155 km/h
